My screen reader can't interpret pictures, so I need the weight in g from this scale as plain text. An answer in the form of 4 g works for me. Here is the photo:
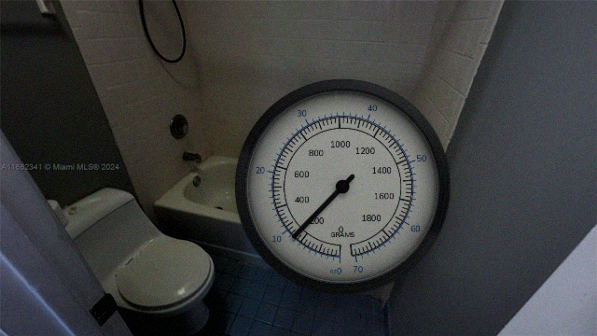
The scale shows 240 g
